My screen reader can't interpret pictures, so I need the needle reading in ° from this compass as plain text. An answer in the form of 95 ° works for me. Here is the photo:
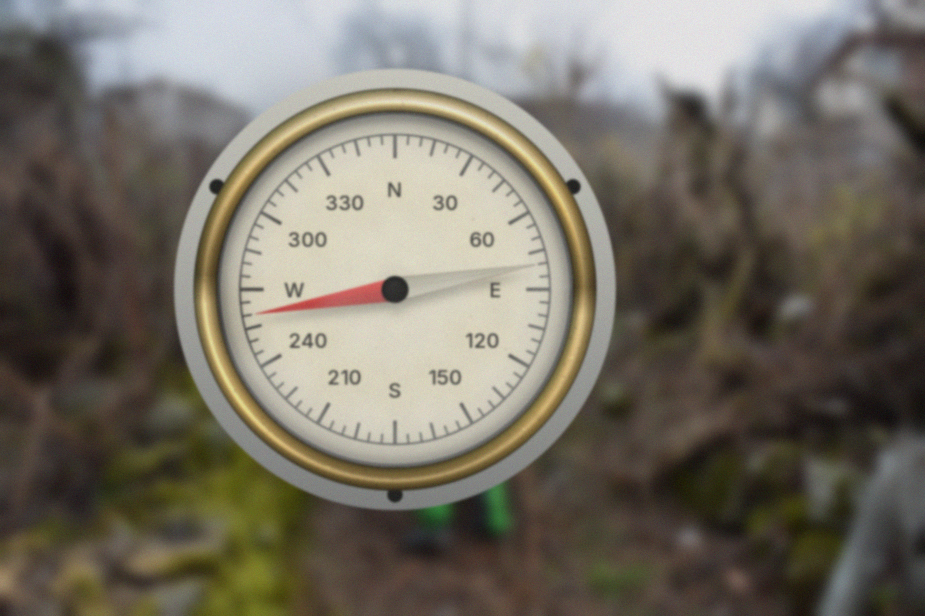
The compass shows 260 °
